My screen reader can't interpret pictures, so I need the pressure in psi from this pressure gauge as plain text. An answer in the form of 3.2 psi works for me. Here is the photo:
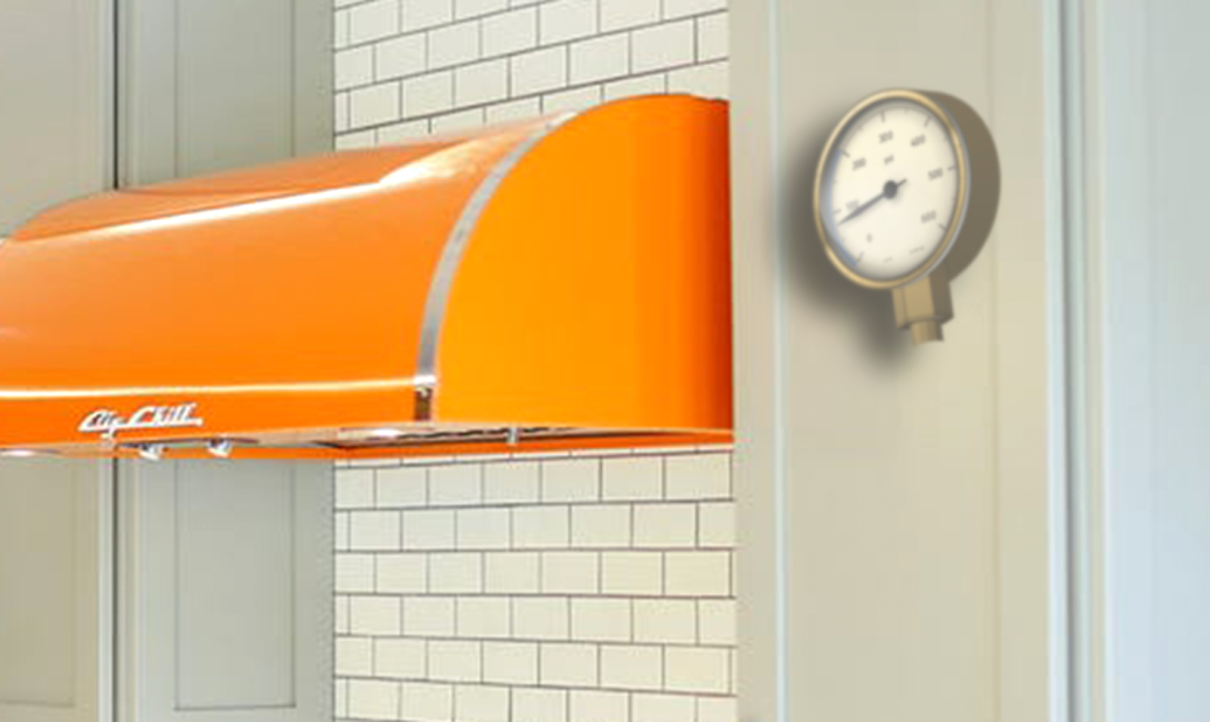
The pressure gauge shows 75 psi
